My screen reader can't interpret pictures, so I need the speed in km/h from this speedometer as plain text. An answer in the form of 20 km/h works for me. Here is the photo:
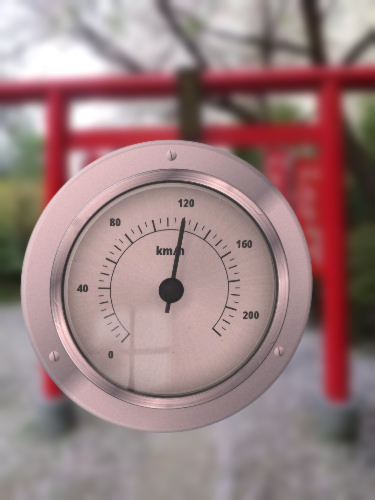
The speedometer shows 120 km/h
